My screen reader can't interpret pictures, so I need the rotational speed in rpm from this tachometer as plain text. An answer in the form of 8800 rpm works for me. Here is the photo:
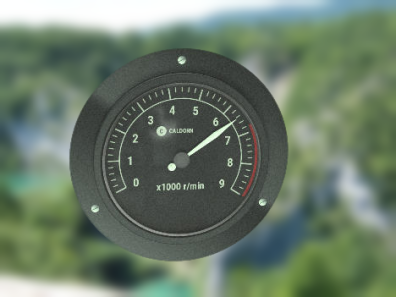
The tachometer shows 6400 rpm
